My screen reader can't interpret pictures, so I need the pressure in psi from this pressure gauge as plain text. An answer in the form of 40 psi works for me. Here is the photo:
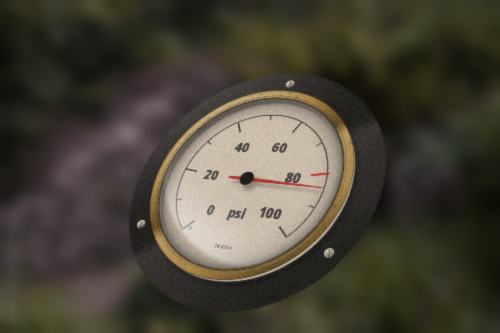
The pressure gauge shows 85 psi
